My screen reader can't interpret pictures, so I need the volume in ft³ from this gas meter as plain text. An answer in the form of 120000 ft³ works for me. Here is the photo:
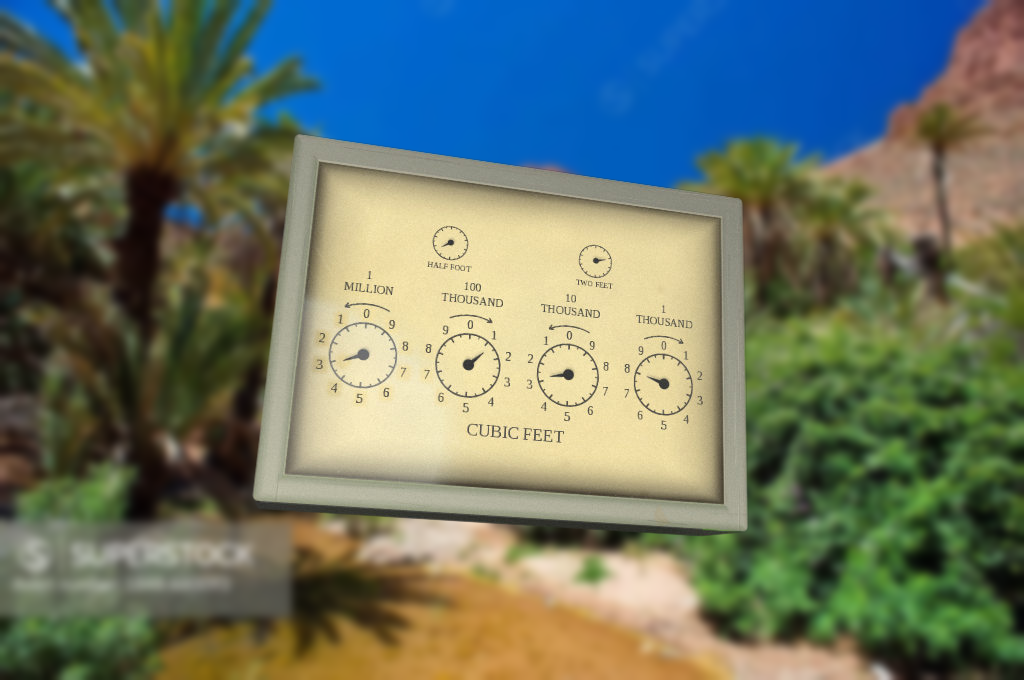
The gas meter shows 312800 ft³
